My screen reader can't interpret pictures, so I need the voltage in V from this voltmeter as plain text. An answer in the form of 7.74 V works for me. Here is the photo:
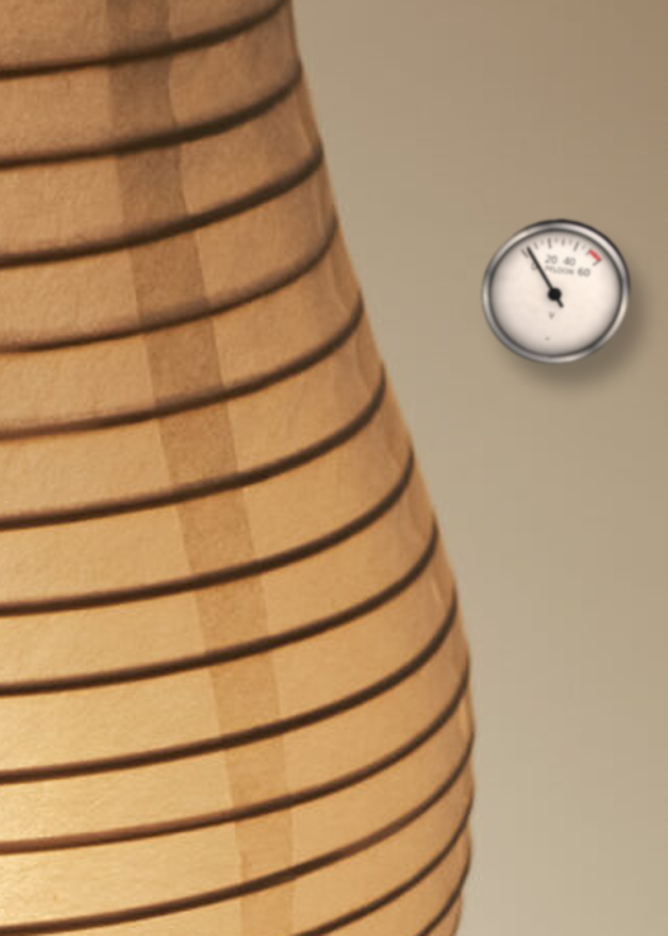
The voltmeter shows 5 V
